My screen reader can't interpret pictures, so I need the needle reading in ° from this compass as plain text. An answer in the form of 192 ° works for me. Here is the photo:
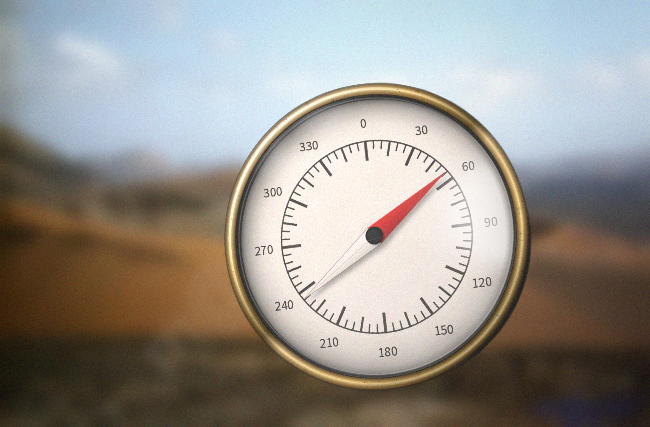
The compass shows 55 °
